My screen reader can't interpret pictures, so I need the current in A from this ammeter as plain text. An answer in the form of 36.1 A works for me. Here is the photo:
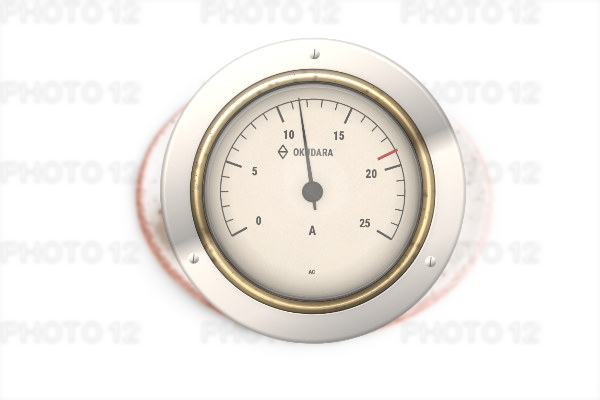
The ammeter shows 11.5 A
